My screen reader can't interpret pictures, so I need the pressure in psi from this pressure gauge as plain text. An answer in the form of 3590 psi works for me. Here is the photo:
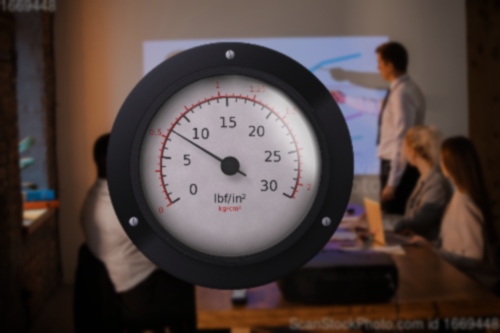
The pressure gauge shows 8 psi
